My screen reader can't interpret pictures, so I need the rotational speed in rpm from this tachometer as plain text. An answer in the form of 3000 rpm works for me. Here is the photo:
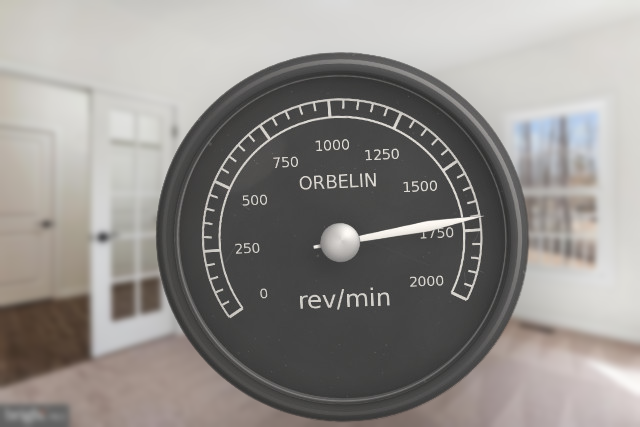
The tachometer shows 1700 rpm
